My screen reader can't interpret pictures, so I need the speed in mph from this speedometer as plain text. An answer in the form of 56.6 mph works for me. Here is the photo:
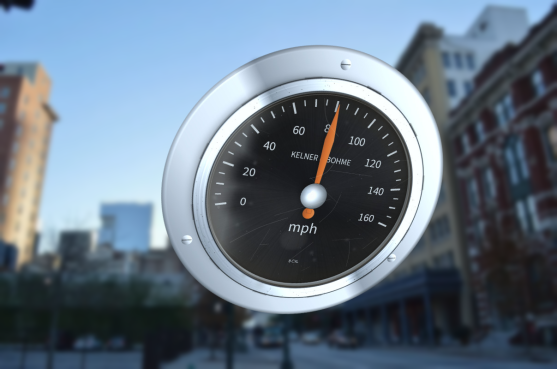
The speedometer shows 80 mph
